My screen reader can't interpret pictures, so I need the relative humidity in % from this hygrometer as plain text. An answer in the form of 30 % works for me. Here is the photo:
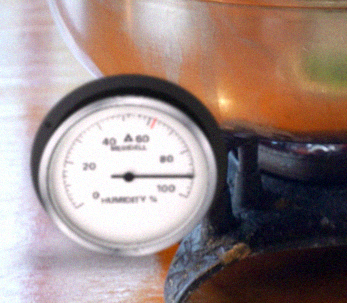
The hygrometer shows 90 %
